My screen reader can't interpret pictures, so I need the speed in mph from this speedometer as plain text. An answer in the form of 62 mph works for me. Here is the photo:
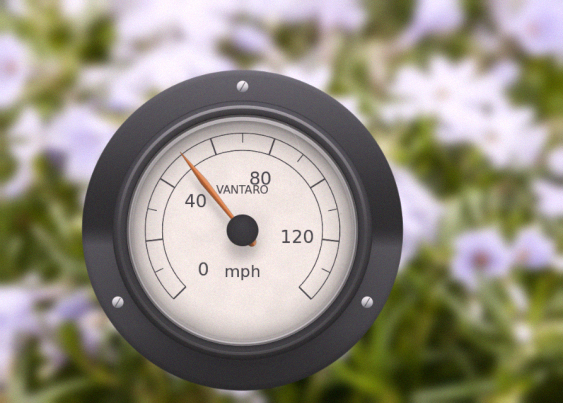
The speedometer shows 50 mph
